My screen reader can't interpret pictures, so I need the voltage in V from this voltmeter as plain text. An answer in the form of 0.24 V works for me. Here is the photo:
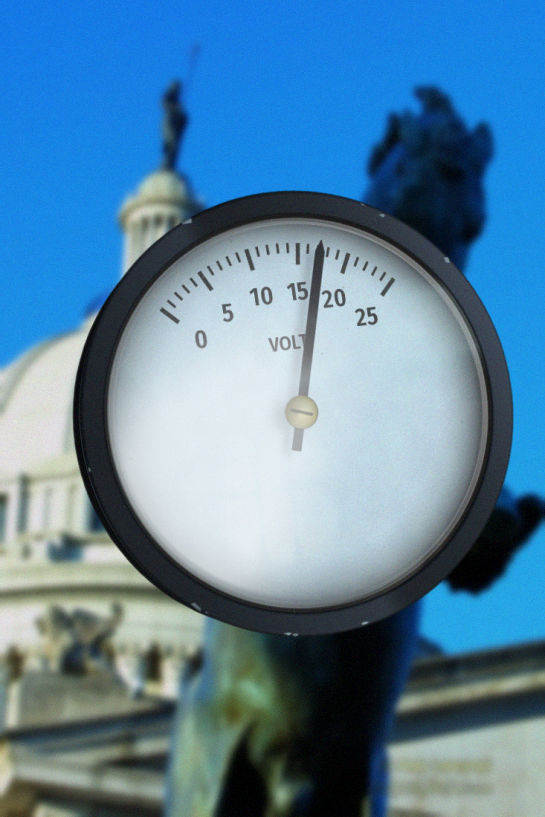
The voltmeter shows 17 V
